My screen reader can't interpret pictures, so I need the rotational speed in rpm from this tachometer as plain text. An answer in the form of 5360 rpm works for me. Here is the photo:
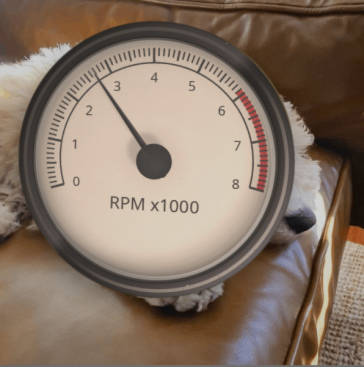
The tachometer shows 2700 rpm
